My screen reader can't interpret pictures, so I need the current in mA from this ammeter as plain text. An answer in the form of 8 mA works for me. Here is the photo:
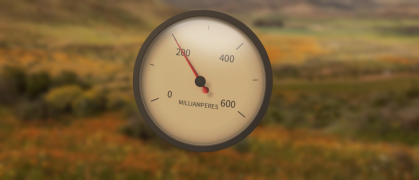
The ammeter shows 200 mA
